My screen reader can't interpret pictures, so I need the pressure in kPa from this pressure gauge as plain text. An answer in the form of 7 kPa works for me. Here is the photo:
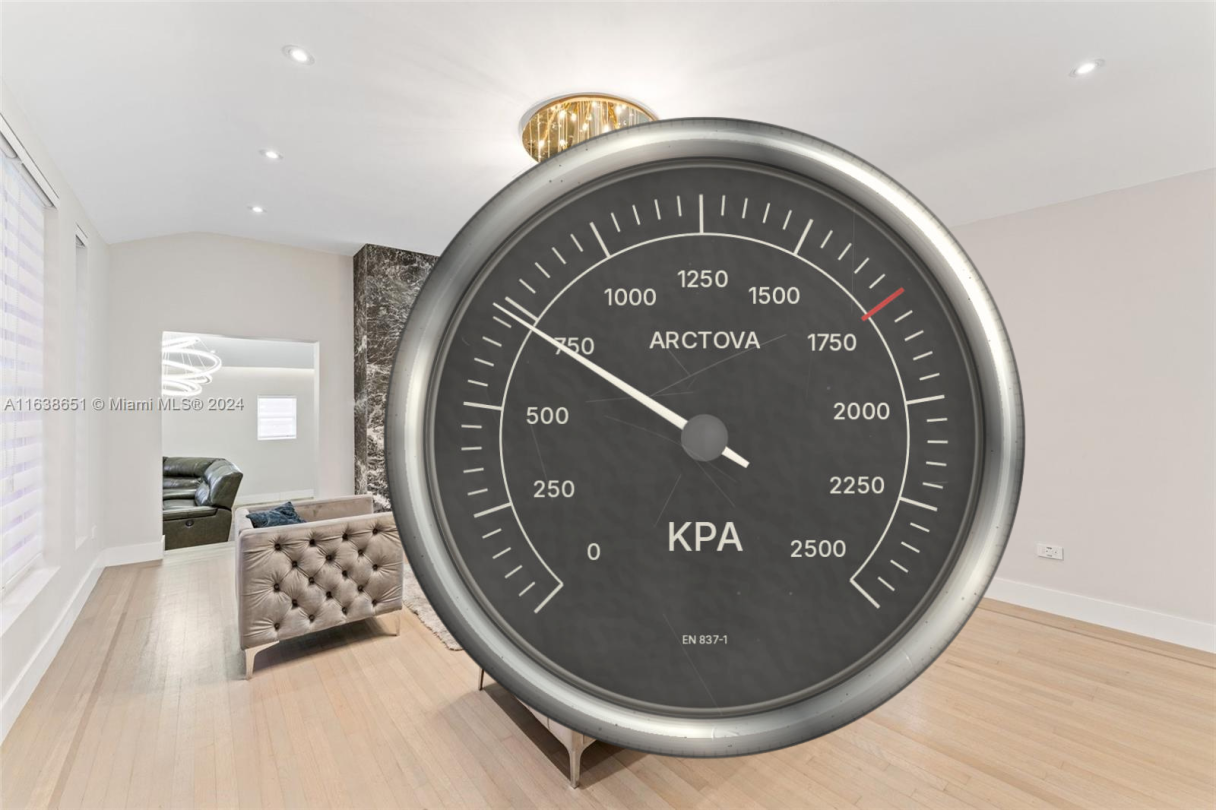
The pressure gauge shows 725 kPa
